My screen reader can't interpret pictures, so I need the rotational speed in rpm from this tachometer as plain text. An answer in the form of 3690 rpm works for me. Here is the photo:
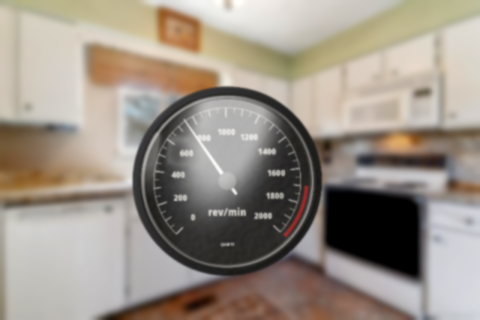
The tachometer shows 750 rpm
